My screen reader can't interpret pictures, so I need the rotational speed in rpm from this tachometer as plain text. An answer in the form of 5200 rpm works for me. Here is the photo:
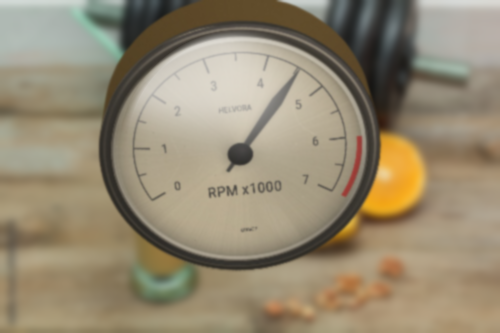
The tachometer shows 4500 rpm
